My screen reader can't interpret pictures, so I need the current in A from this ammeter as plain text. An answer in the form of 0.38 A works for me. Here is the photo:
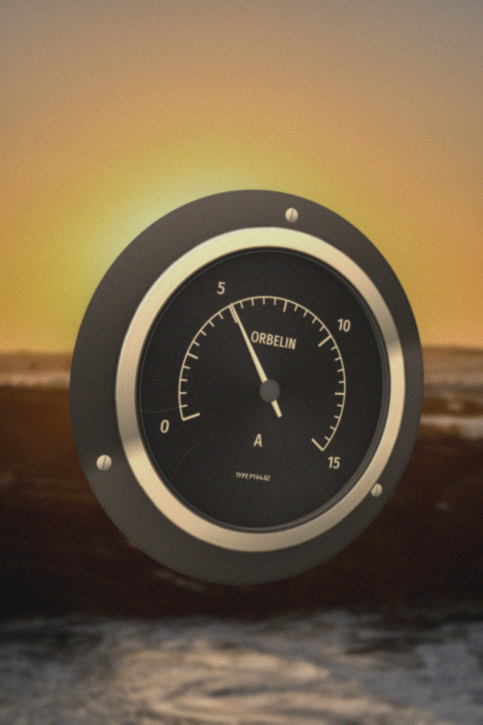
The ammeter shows 5 A
